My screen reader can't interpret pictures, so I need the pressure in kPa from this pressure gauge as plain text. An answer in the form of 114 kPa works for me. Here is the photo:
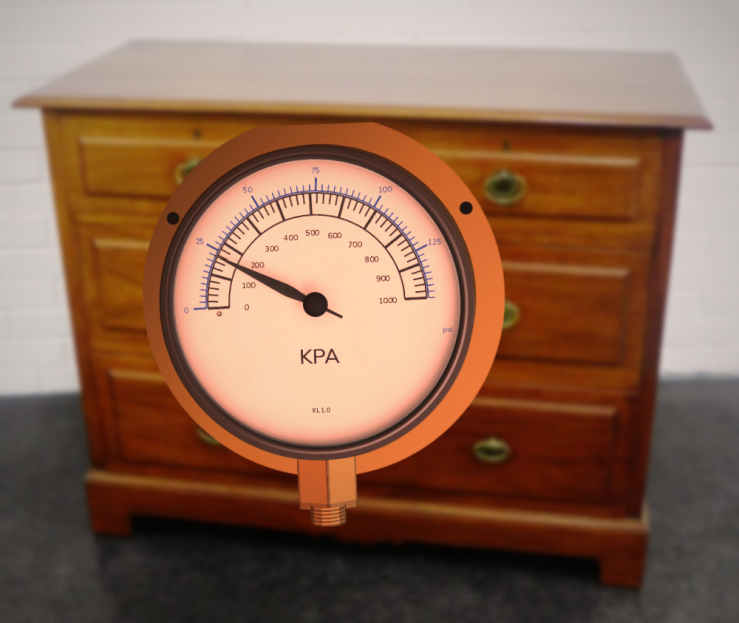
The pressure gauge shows 160 kPa
